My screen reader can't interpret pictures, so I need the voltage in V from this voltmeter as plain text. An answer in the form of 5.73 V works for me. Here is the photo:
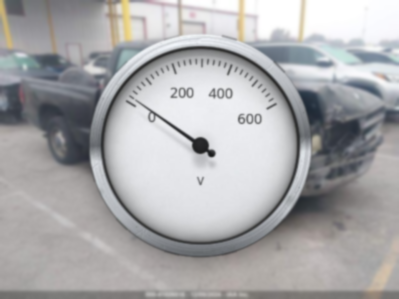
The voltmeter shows 20 V
